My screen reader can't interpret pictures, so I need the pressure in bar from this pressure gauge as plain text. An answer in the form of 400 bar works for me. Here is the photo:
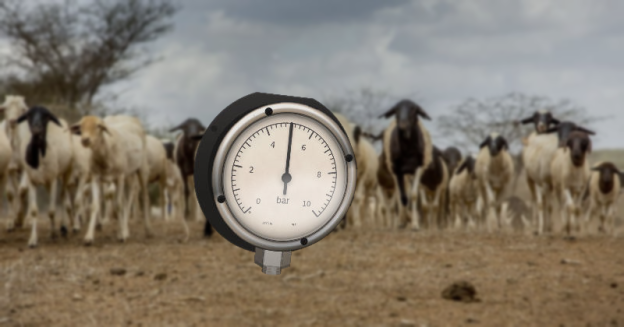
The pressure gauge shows 5 bar
